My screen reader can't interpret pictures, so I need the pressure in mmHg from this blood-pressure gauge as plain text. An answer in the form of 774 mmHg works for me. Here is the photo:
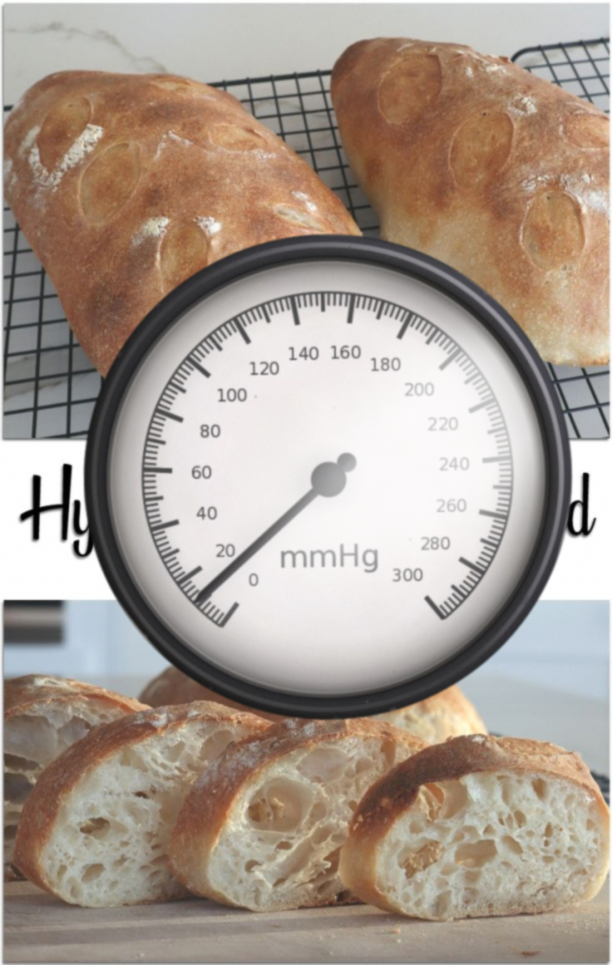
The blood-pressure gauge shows 12 mmHg
